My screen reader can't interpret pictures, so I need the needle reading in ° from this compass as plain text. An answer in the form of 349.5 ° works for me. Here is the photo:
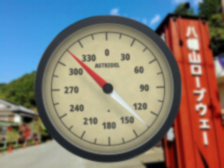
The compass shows 315 °
